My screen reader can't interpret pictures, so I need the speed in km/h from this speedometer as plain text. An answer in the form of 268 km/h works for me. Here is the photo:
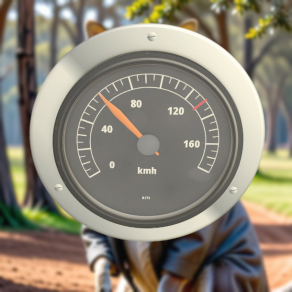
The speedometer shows 60 km/h
